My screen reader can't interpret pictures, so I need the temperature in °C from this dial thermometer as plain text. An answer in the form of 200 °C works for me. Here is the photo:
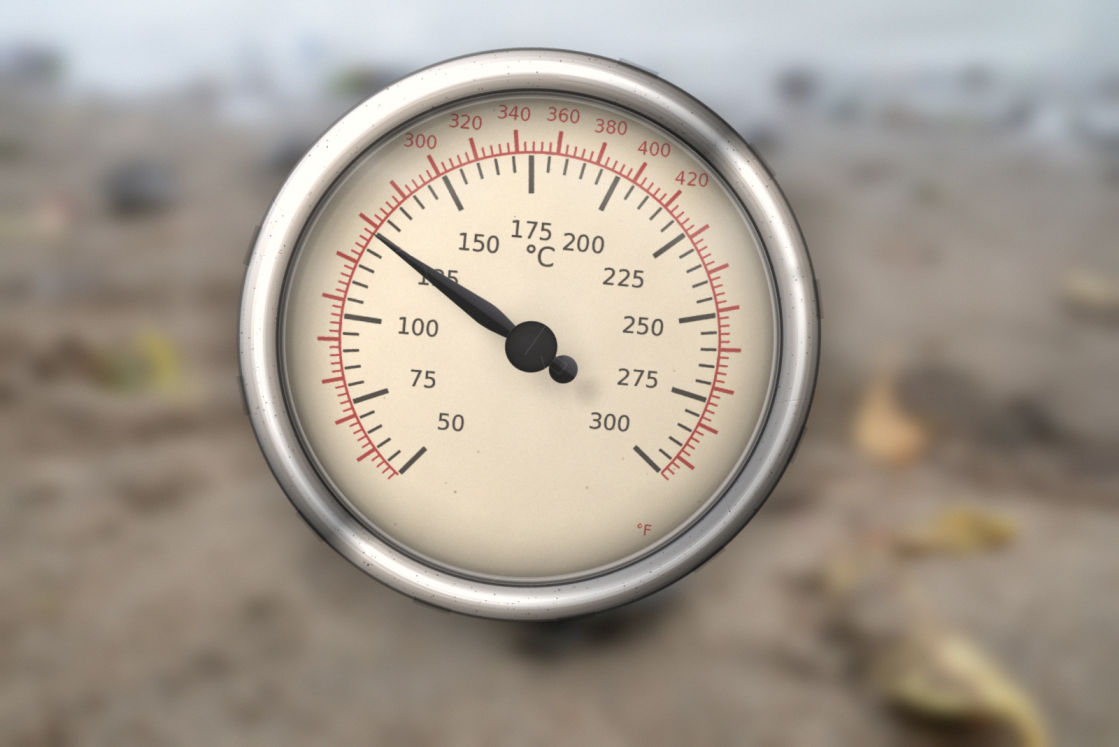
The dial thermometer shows 125 °C
